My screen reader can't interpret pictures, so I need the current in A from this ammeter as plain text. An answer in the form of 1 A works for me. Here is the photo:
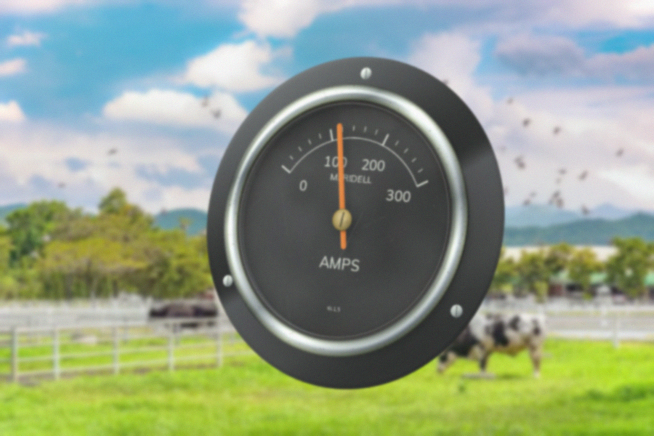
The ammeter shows 120 A
